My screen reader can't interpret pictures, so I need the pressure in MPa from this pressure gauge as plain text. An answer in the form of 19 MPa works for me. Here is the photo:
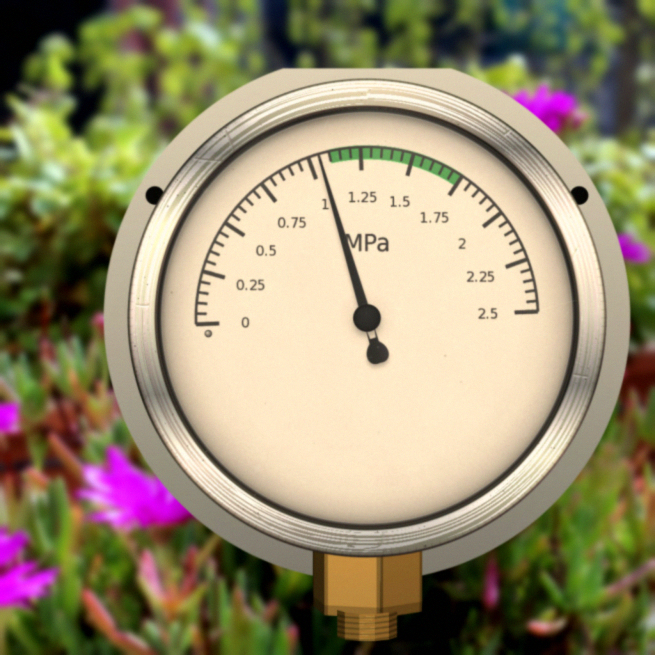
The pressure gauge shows 1.05 MPa
